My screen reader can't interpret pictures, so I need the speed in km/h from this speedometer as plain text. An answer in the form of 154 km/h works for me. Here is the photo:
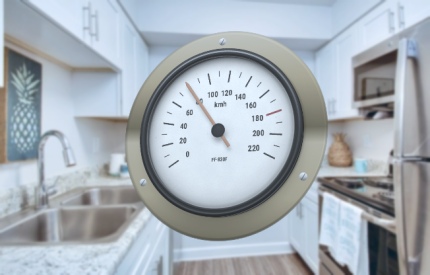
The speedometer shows 80 km/h
